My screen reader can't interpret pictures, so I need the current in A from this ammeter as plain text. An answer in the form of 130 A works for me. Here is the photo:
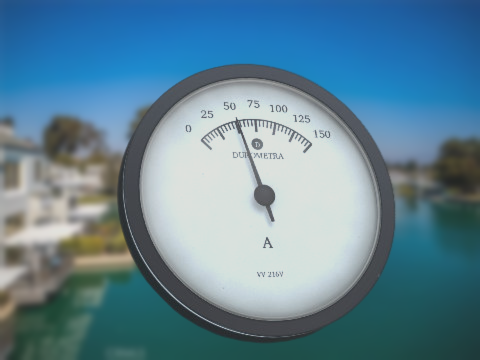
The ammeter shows 50 A
